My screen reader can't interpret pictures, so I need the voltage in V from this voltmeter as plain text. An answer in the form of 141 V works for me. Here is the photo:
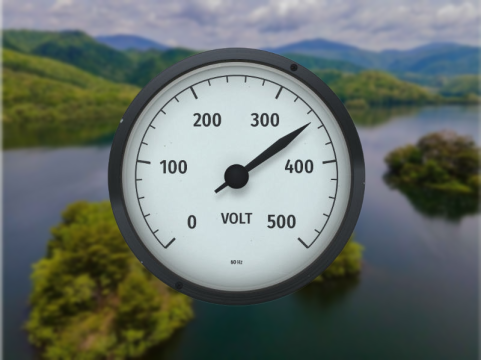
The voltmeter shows 350 V
